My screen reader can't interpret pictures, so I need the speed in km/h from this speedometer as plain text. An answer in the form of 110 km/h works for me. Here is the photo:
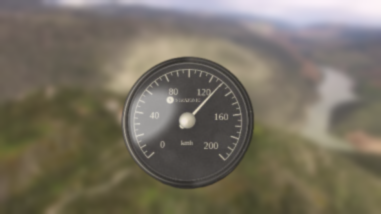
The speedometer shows 130 km/h
